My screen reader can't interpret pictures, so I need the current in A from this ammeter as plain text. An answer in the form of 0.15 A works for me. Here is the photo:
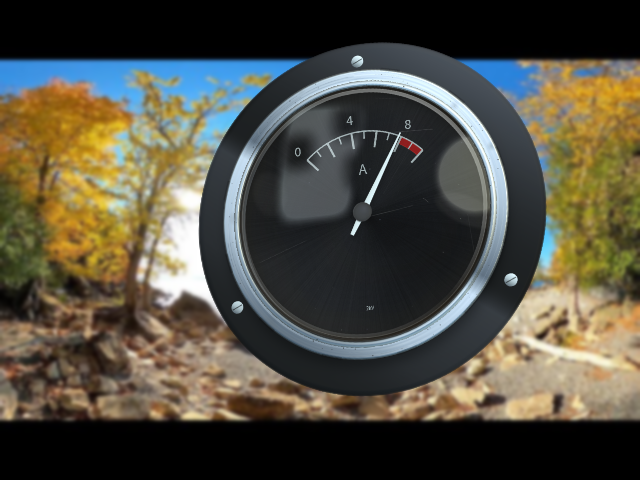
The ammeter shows 8 A
